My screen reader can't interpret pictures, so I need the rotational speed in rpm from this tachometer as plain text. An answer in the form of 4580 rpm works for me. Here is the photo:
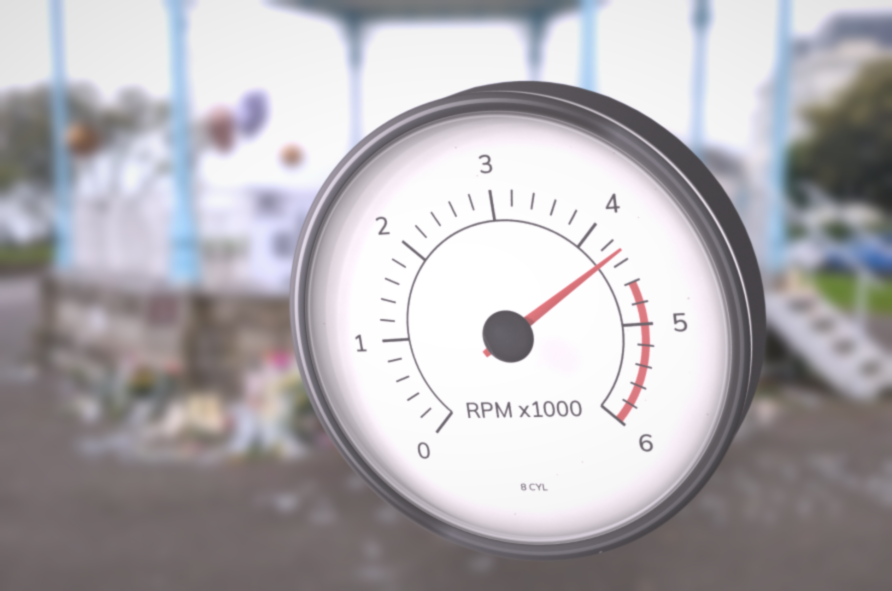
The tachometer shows 4300 rpm
